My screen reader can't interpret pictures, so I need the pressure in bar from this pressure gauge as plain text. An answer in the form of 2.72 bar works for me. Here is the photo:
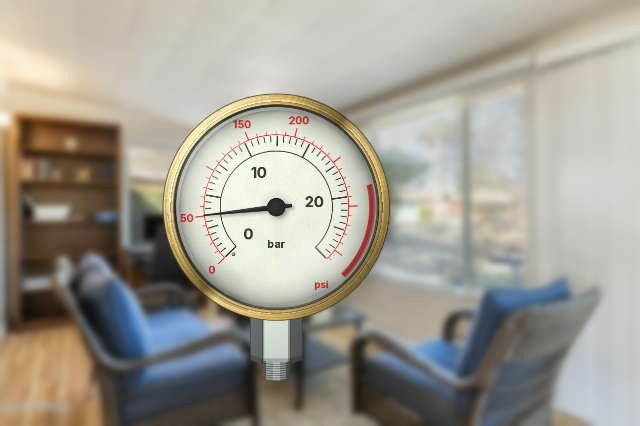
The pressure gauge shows 3.5 bar
